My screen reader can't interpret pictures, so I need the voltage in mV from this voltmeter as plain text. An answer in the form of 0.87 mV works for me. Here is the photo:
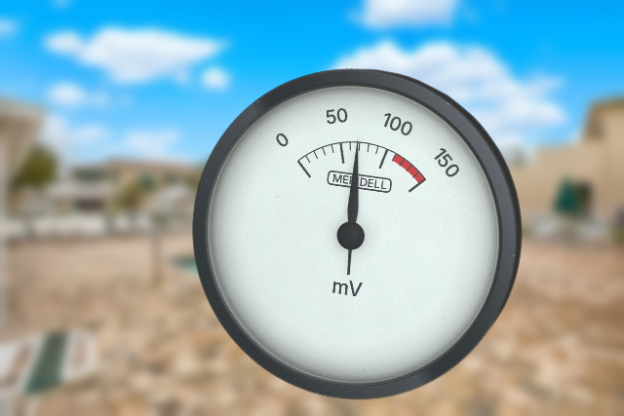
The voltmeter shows 70 mV
